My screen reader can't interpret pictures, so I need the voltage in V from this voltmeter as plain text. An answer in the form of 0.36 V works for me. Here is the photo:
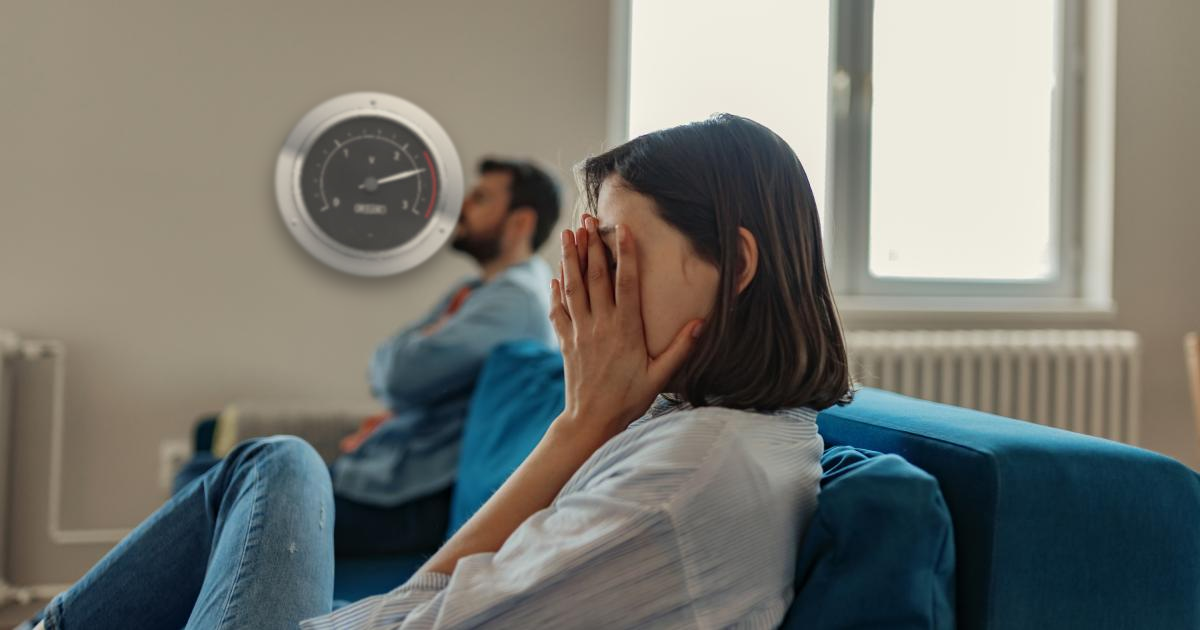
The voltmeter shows 2.4 V
